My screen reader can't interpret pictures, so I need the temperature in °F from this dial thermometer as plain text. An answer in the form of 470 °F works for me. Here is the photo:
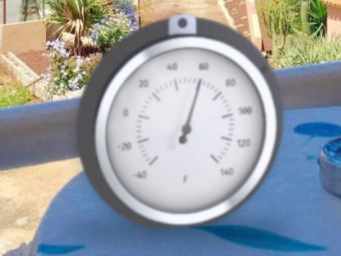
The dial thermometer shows 60 °F
